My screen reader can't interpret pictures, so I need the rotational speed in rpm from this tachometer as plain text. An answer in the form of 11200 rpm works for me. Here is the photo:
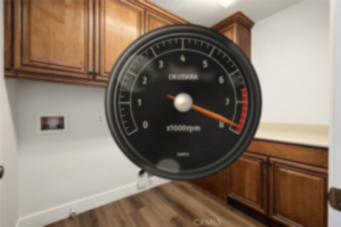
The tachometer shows 7800 rpm
